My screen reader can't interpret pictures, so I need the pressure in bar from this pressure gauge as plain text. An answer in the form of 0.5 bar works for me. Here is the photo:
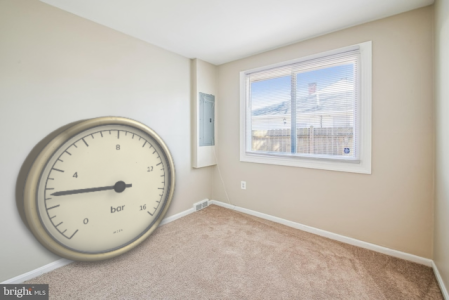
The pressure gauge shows 2.75 bar
